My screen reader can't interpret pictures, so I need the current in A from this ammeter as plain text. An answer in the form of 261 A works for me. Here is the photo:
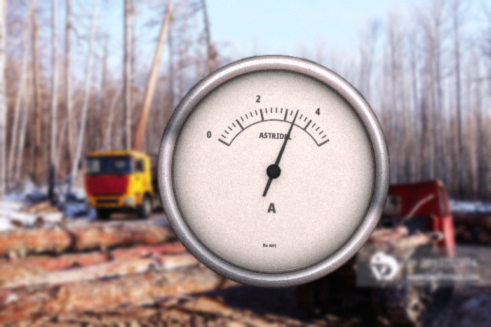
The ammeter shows 3.4 A
